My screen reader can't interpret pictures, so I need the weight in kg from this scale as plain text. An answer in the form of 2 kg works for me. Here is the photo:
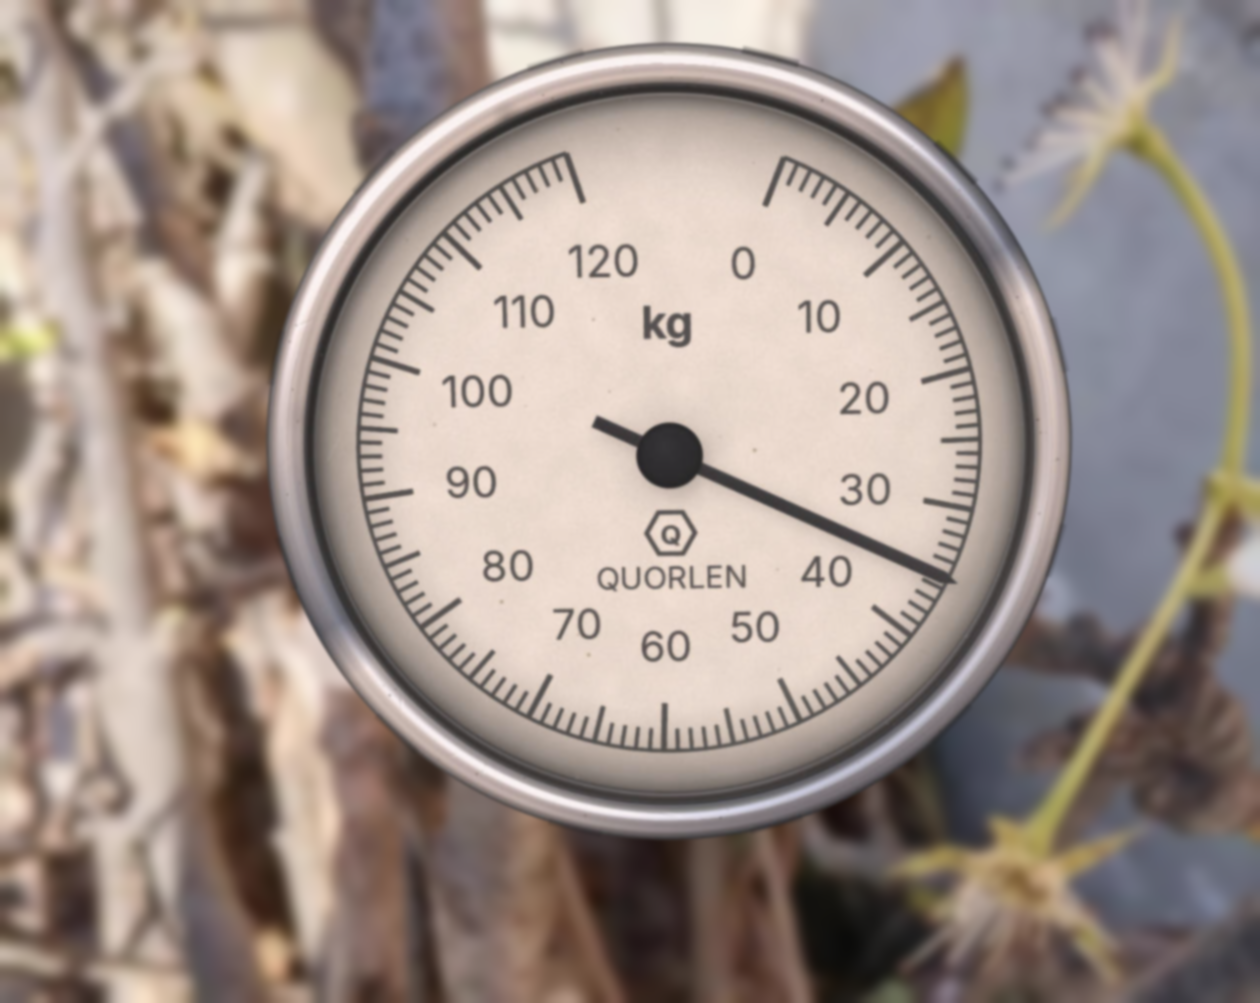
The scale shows 35 kg
